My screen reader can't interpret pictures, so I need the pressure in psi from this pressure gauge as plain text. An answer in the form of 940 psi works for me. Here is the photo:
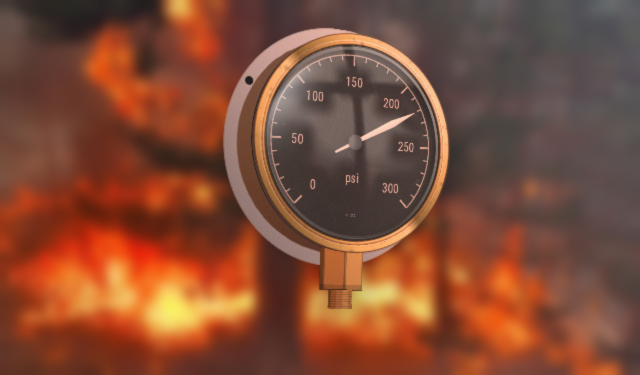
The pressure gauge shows 220 psi
